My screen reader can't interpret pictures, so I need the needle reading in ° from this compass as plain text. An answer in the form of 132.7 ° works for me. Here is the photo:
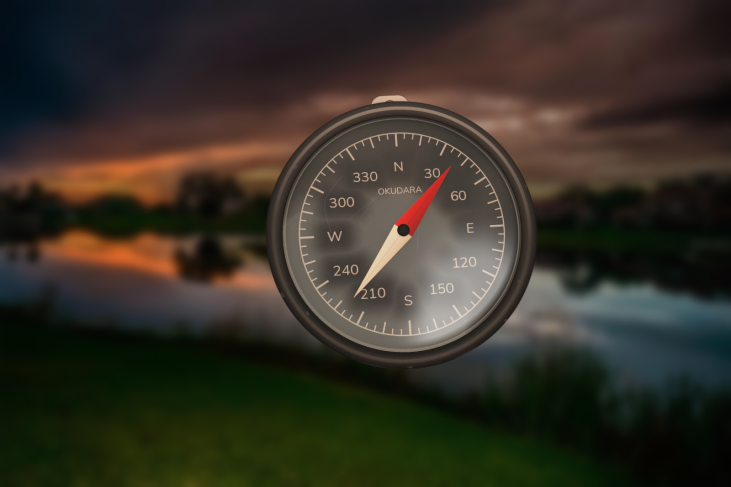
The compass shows 40 °
